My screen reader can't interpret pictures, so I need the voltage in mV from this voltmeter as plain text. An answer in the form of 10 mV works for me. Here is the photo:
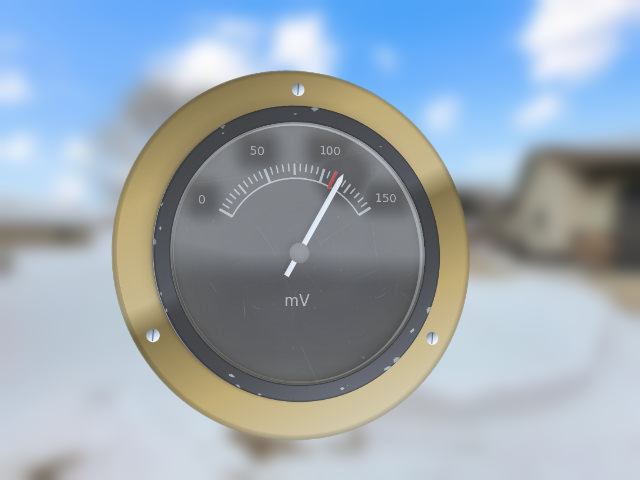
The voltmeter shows 115 mV
